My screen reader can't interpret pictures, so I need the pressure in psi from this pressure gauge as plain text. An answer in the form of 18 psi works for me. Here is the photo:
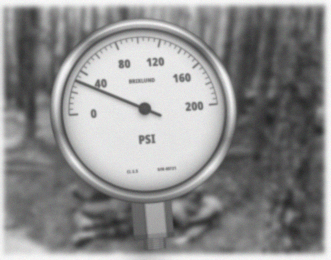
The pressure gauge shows 30 psi
